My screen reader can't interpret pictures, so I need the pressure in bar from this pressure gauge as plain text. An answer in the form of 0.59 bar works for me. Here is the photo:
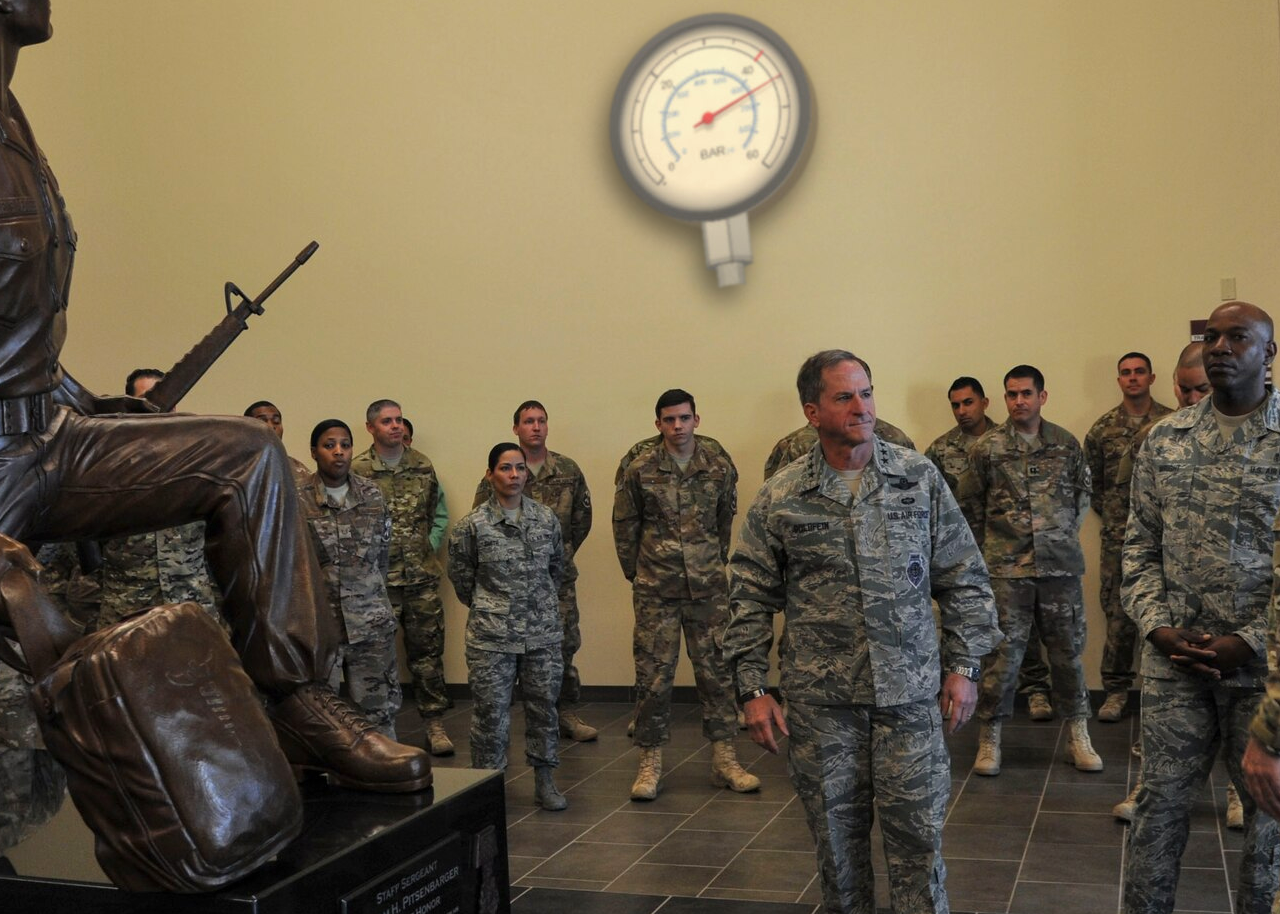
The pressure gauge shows 45 bar
